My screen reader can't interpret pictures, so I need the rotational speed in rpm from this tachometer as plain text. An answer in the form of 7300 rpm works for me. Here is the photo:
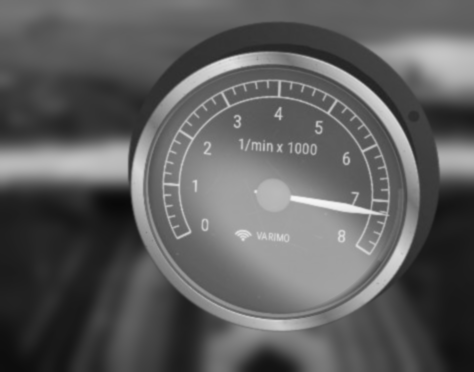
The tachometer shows 7200 rpm
